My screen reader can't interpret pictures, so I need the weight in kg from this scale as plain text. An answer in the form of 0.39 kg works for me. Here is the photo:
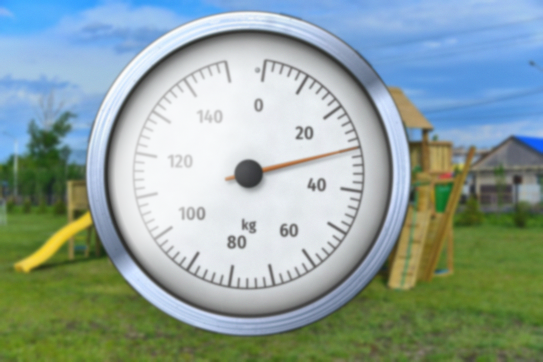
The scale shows 30 kg
